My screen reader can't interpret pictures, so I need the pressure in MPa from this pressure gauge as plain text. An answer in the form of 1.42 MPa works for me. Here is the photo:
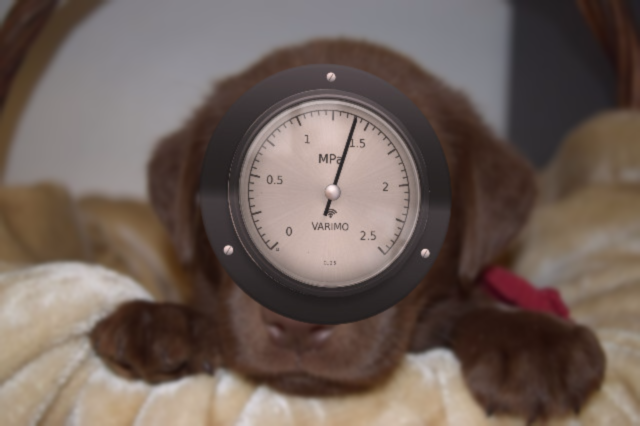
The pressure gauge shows 1.4 MPa
